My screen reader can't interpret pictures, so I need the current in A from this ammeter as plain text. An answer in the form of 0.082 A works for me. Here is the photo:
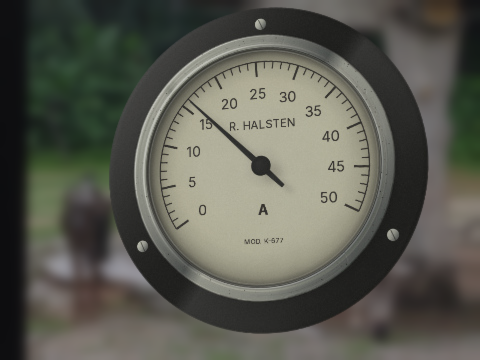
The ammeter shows 16 A
